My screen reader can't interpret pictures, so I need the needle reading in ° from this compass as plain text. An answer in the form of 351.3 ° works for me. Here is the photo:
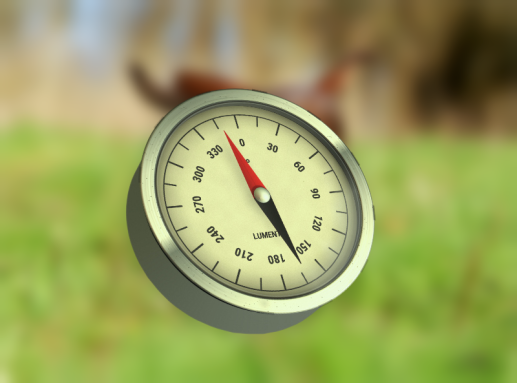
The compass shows 345 °
